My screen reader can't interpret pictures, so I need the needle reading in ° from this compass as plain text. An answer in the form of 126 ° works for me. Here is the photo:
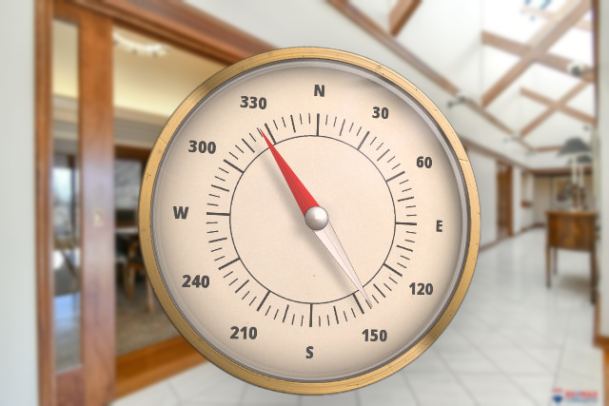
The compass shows 325 °
